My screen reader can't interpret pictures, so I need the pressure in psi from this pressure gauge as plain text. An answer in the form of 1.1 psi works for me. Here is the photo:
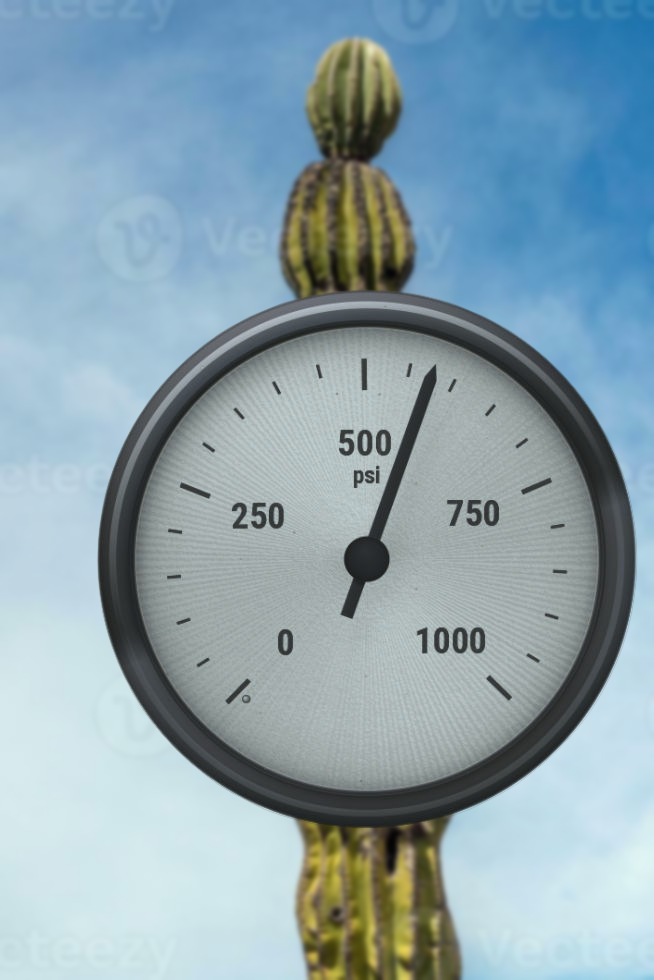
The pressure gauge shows 575 psi
